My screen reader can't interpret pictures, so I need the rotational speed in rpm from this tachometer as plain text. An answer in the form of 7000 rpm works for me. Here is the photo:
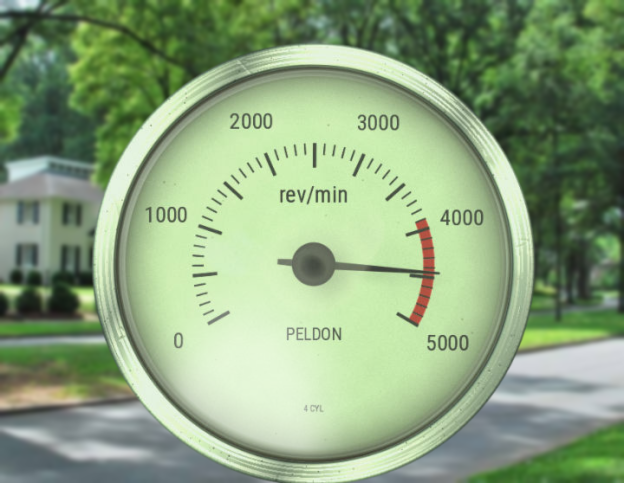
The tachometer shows 4450 rpm
